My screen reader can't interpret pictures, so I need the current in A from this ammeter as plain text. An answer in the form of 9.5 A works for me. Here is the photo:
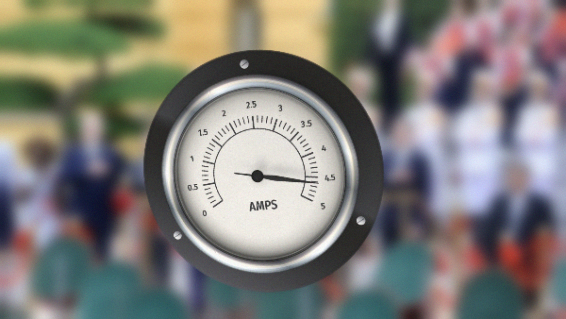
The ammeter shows 4.6 A
